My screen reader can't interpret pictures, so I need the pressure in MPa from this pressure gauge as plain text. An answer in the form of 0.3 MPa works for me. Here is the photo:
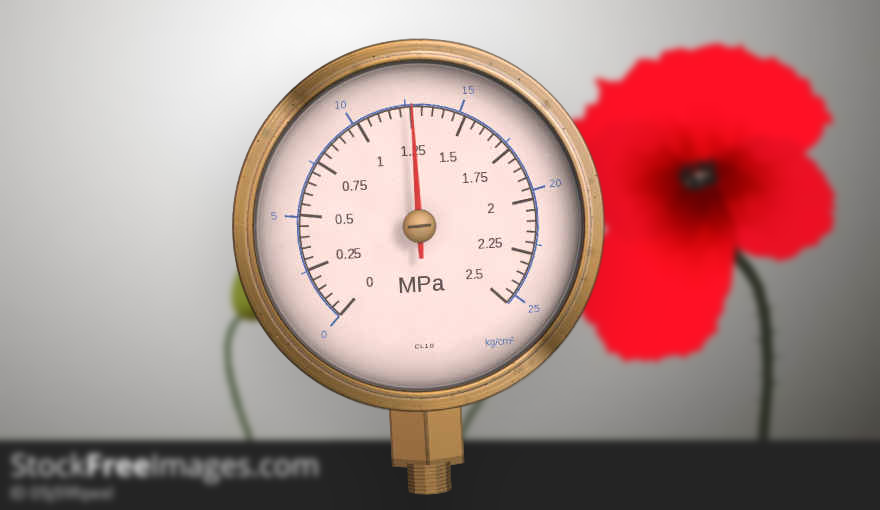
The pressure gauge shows 1.25 MPa
